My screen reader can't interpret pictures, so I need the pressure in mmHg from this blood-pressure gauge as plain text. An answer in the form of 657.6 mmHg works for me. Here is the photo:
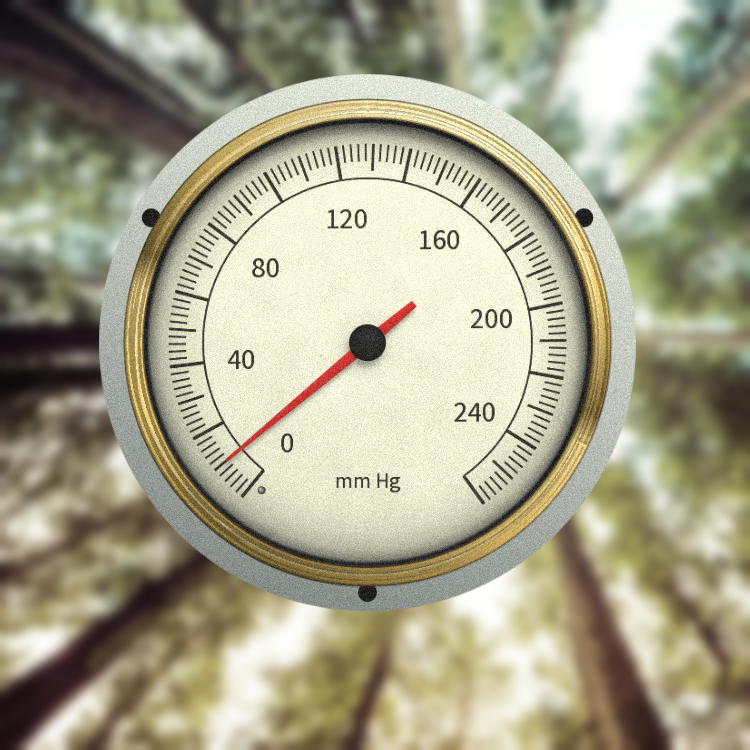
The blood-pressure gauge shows 10 mmHg
